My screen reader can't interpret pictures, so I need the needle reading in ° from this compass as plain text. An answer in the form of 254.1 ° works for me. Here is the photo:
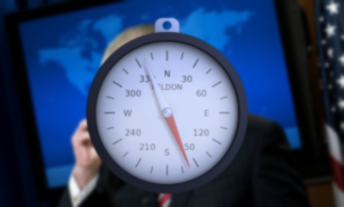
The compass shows 157.5 °
